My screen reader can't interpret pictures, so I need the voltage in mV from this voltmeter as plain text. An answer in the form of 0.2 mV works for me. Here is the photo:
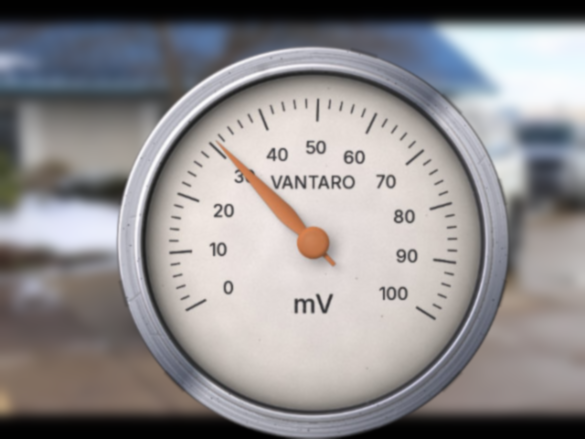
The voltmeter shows 31 mV
